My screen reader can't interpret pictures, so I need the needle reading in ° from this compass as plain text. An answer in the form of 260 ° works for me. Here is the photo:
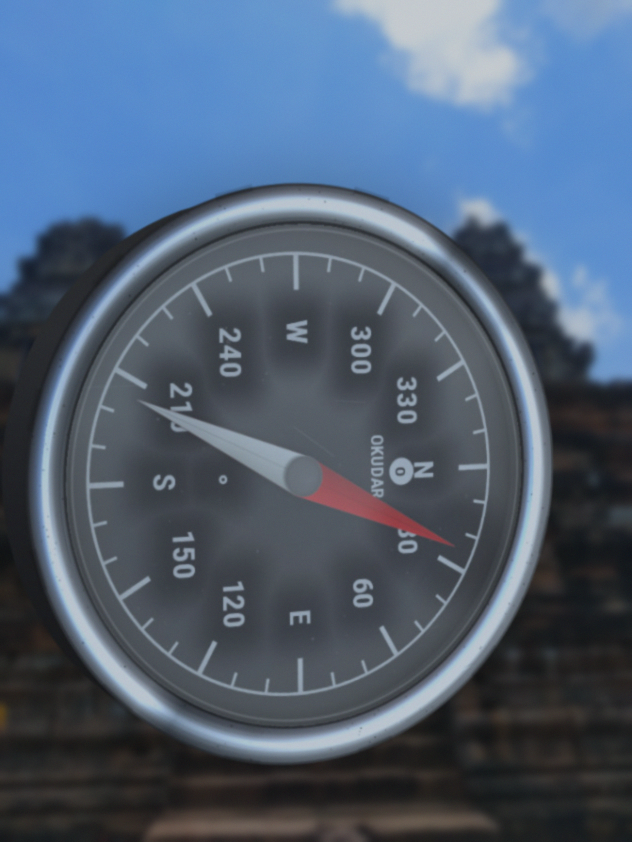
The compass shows 25 °
